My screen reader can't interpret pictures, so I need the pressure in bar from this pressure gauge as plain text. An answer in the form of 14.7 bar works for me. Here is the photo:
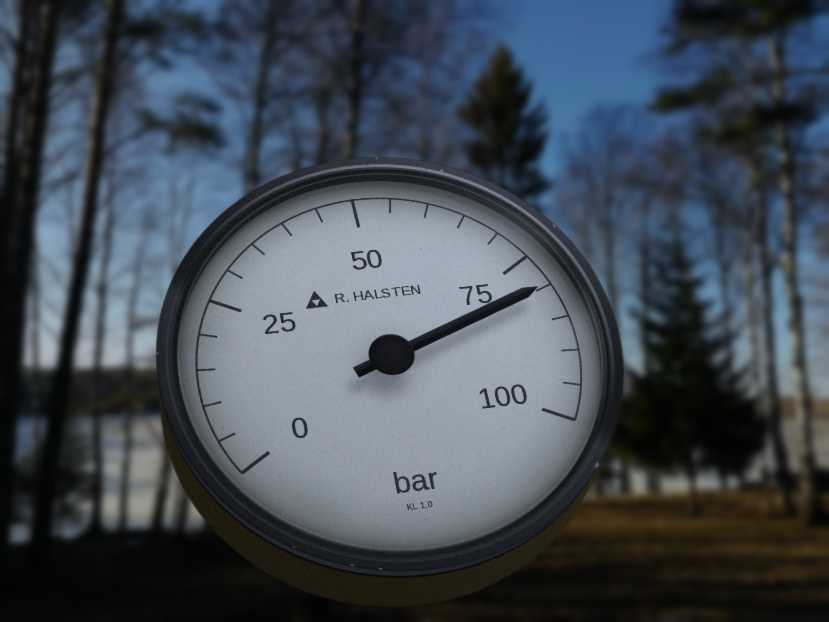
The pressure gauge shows 80 bar
